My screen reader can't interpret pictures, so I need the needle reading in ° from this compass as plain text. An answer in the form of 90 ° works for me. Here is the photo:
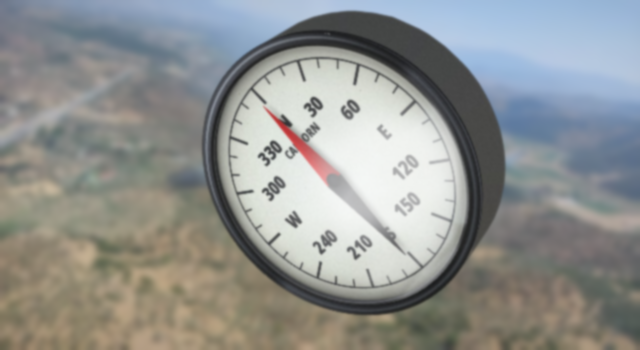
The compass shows 0 °
